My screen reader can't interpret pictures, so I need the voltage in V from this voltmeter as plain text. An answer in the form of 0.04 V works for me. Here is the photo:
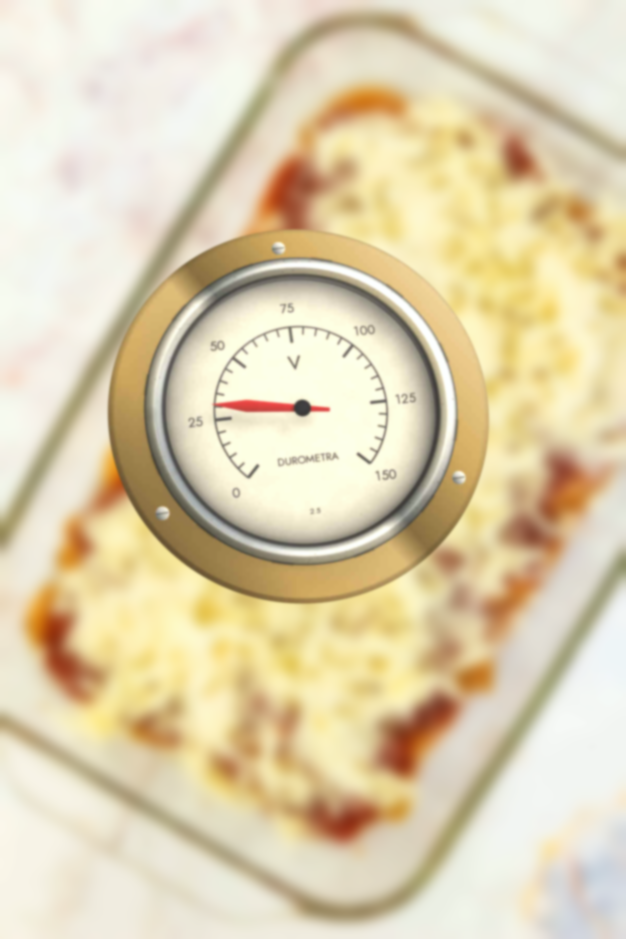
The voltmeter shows 30 V
